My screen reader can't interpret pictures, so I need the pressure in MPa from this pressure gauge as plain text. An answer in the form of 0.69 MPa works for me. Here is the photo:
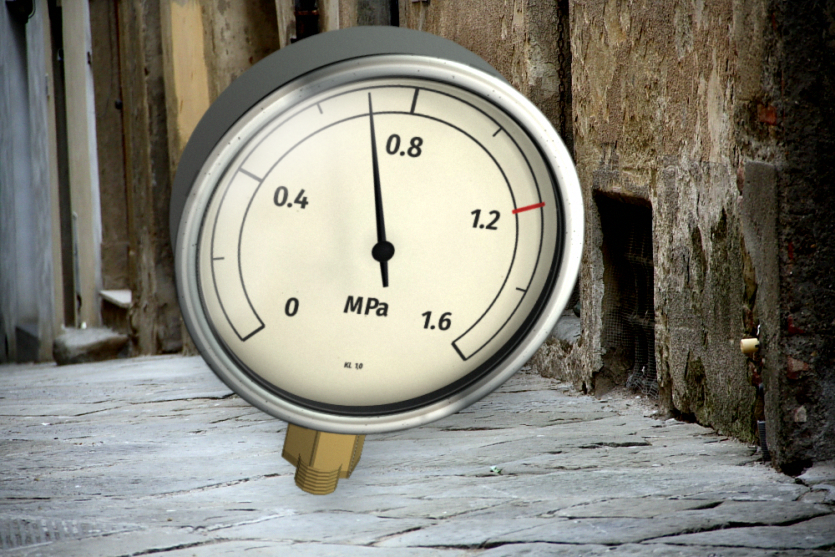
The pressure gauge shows 0.7 MPa
